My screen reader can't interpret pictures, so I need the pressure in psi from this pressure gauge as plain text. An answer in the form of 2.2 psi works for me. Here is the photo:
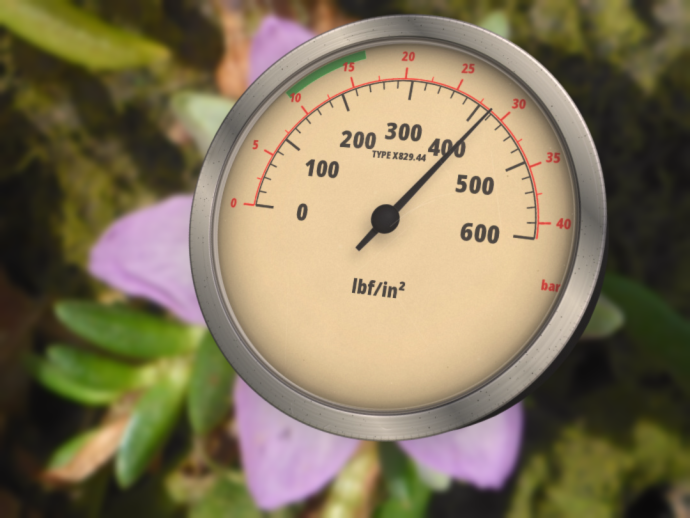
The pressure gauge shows 420 psi
